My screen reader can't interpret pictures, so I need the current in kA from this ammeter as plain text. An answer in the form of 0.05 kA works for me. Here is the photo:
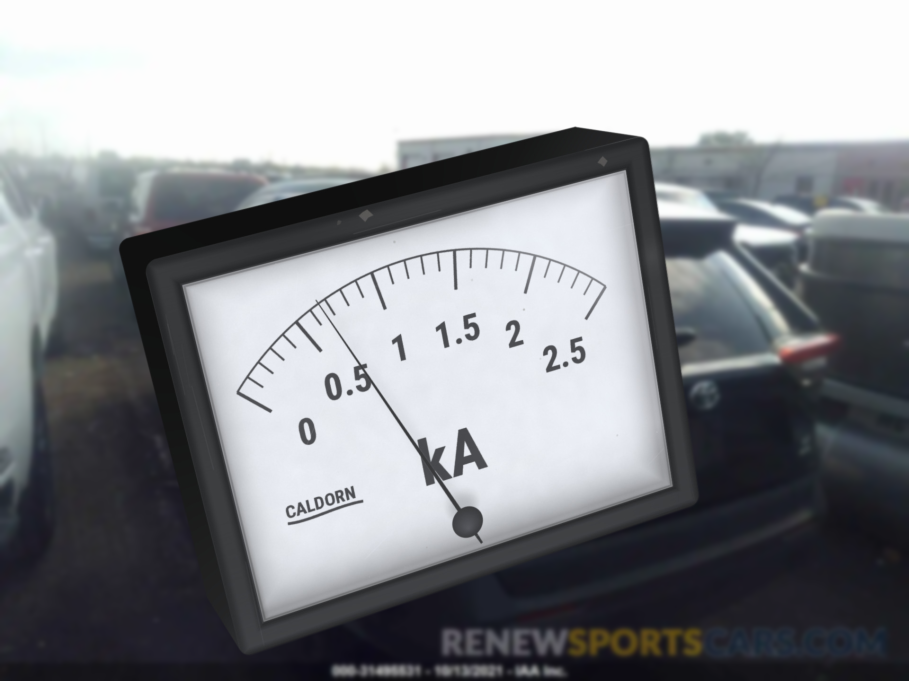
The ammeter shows 0.65 kA
